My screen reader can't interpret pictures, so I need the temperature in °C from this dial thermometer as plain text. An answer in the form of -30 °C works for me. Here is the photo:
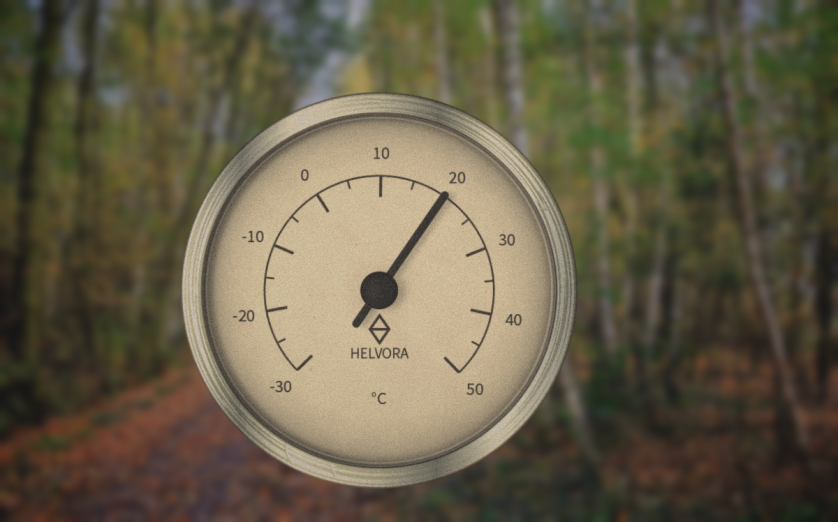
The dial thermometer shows 20 °C
